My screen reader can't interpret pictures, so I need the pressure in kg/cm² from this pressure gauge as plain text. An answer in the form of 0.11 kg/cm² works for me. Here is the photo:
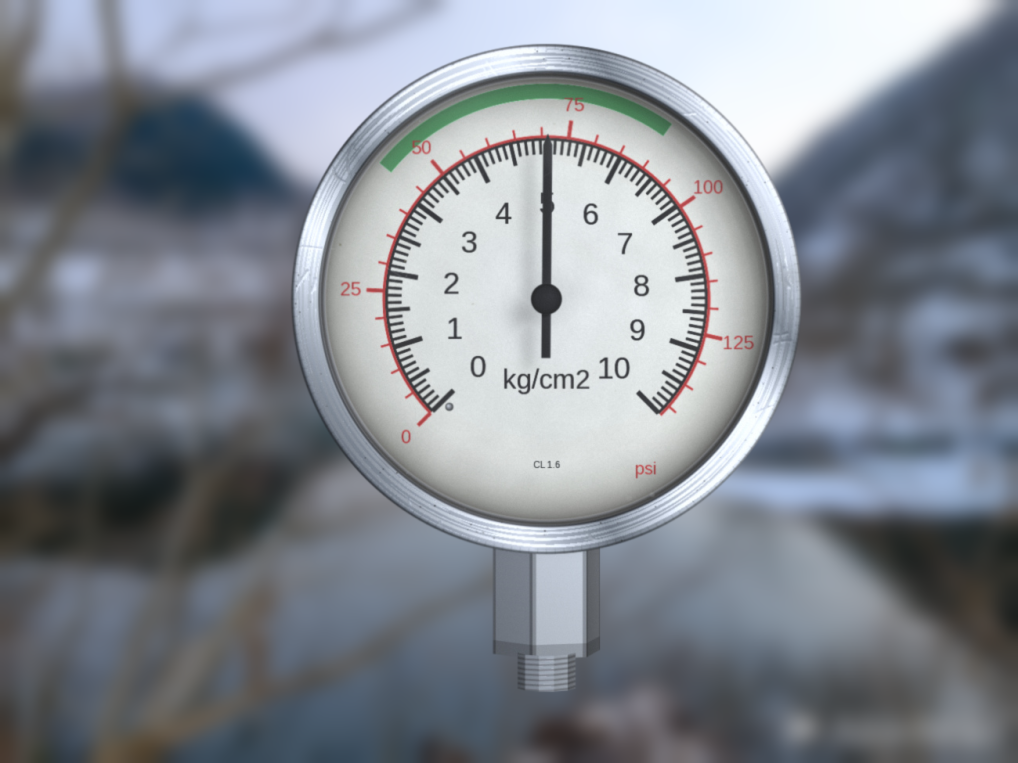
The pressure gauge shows 5 kg/cm²
